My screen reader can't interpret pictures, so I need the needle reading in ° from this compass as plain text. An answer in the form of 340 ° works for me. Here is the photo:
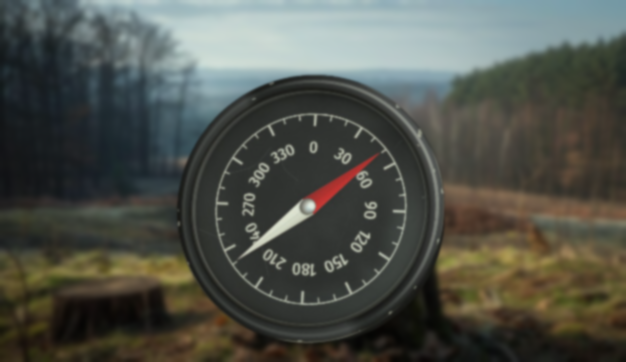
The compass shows 50 °
